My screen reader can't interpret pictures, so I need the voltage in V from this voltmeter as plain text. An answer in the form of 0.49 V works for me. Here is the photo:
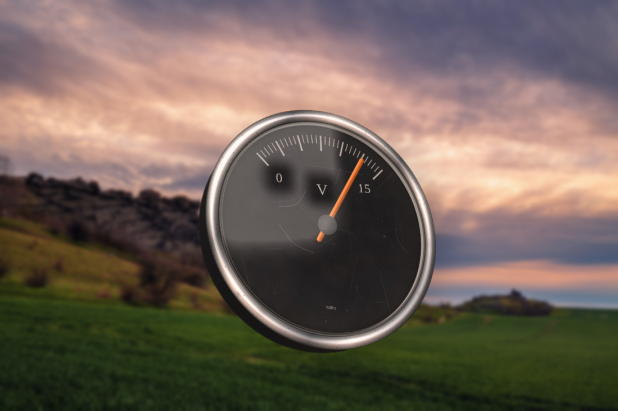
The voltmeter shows 12.5 V
